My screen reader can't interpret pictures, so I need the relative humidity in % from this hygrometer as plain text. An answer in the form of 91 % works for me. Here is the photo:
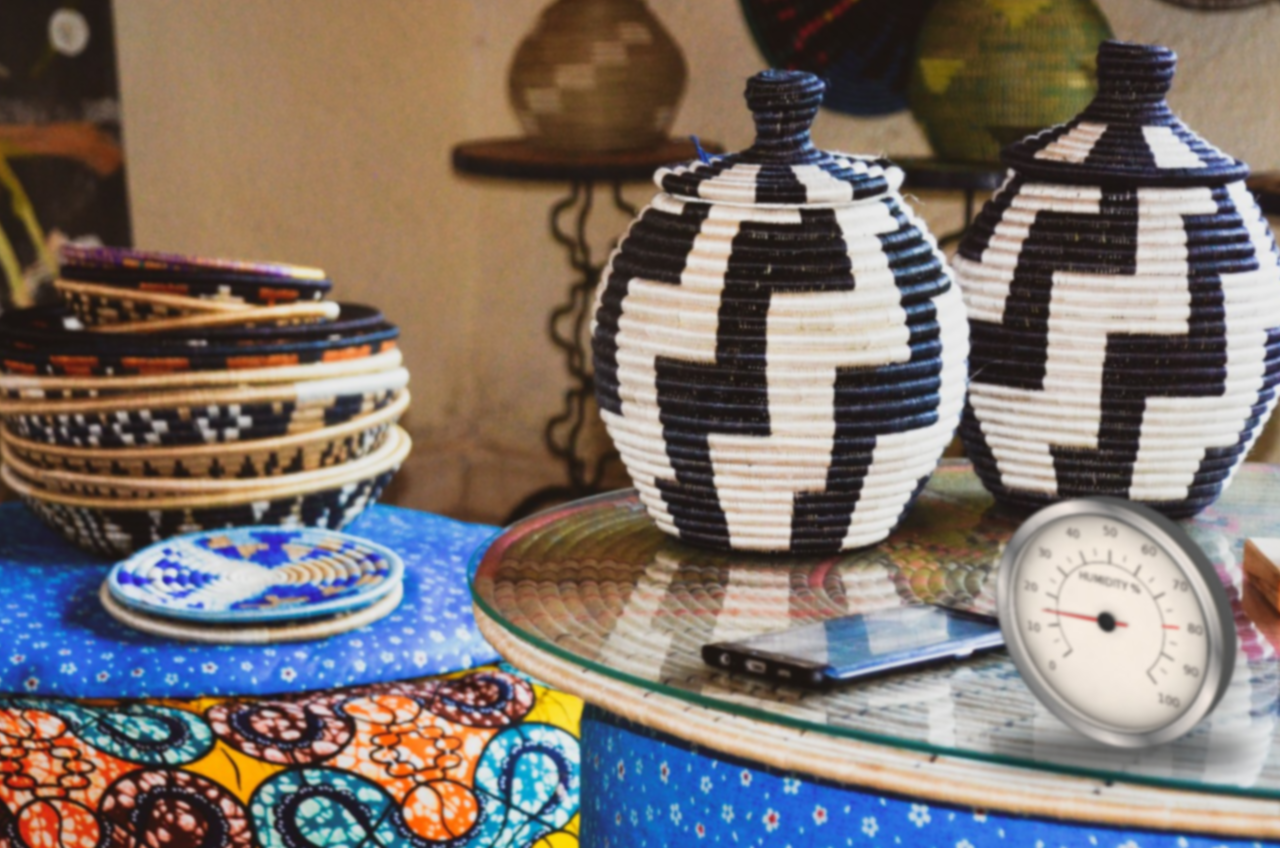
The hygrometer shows 15 %
